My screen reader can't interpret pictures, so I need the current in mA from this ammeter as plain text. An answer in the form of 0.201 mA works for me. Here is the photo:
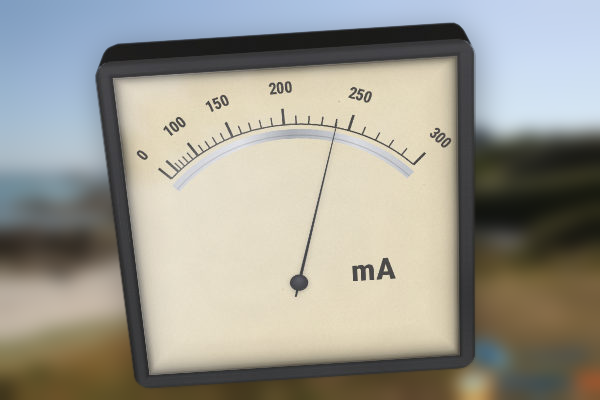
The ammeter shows 240 mA
